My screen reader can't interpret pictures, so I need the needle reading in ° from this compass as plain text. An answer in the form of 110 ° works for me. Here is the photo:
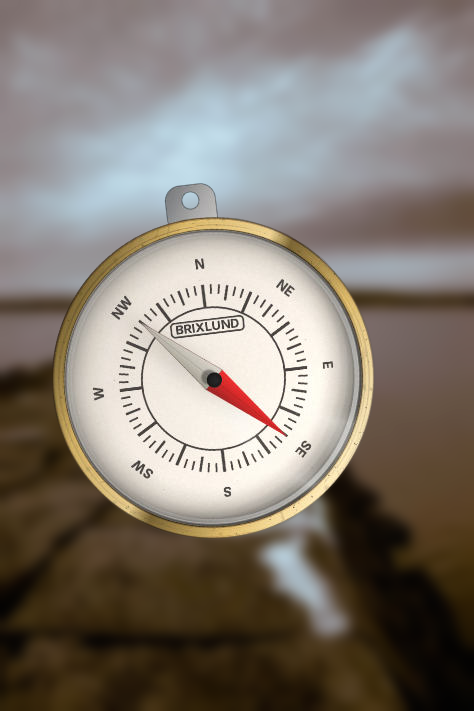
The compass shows 135 °
